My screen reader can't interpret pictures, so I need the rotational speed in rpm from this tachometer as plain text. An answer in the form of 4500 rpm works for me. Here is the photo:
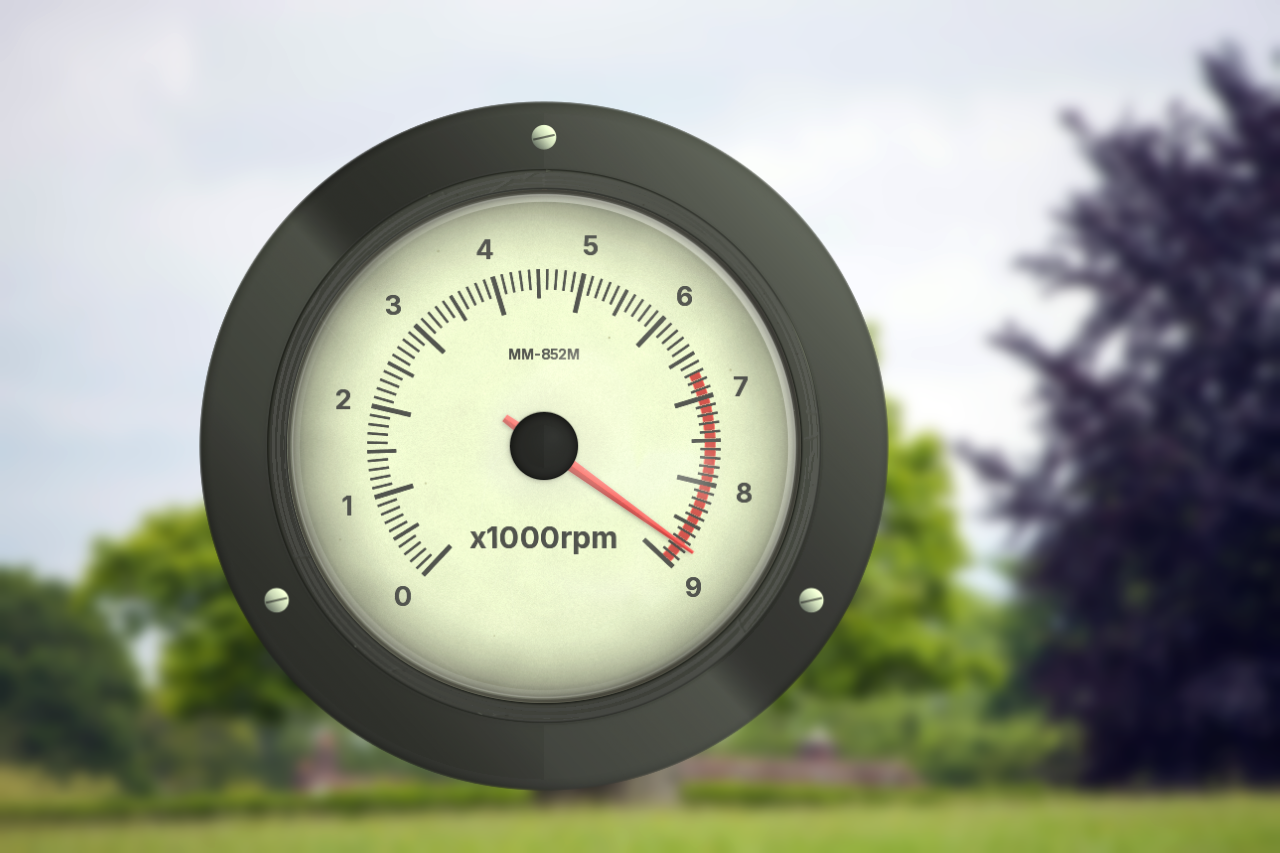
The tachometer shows 8750 rpm
